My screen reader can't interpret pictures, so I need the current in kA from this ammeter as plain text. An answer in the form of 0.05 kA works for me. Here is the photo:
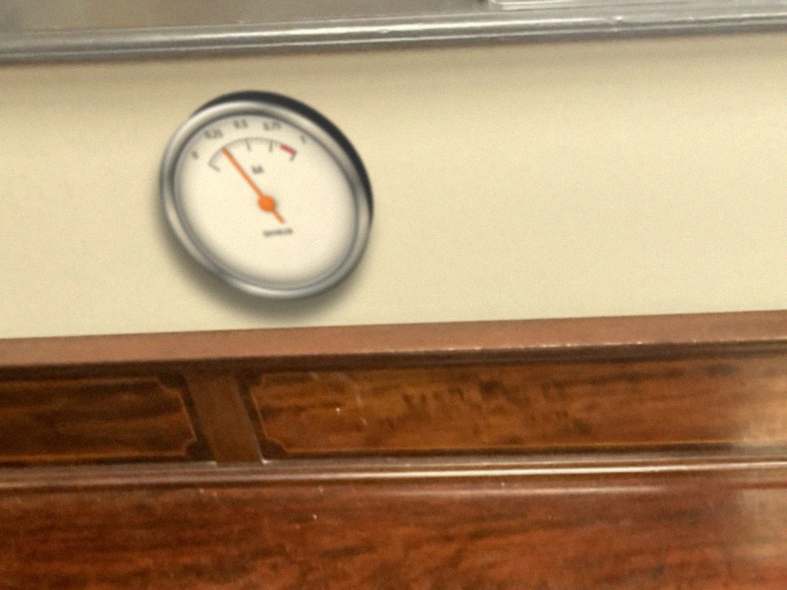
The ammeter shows 0.25 kA
